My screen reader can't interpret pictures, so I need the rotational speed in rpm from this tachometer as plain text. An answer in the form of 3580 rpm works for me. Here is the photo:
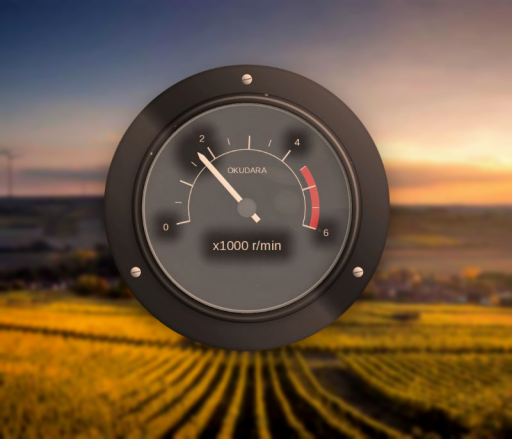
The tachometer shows 1750 rpm
